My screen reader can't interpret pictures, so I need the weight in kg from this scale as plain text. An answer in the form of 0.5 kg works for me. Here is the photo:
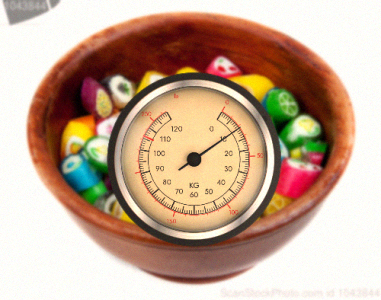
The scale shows 10 kg
